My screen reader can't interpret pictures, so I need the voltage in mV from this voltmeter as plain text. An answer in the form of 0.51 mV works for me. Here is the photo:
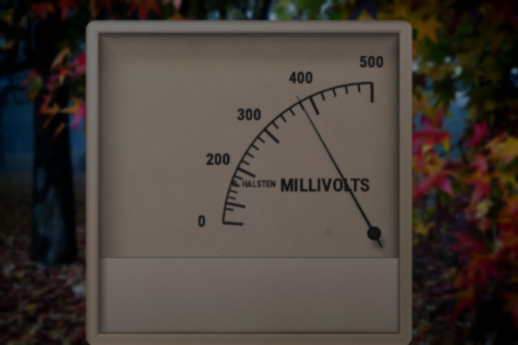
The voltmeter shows 380 mV
